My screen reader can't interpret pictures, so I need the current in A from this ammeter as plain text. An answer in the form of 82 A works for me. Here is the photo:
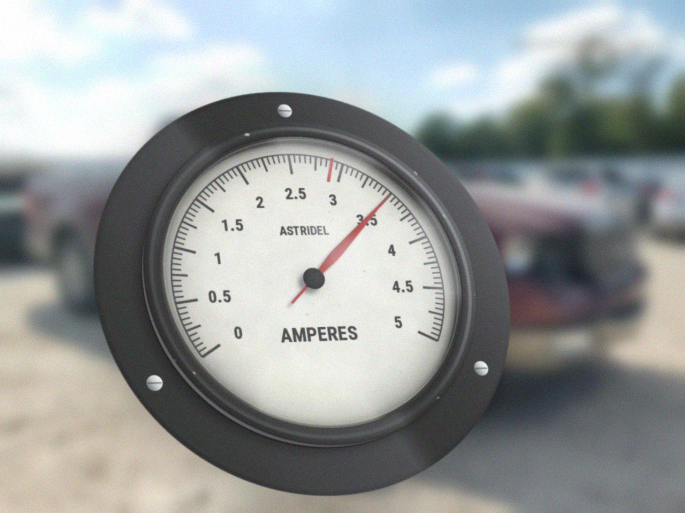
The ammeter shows 3.5 A
